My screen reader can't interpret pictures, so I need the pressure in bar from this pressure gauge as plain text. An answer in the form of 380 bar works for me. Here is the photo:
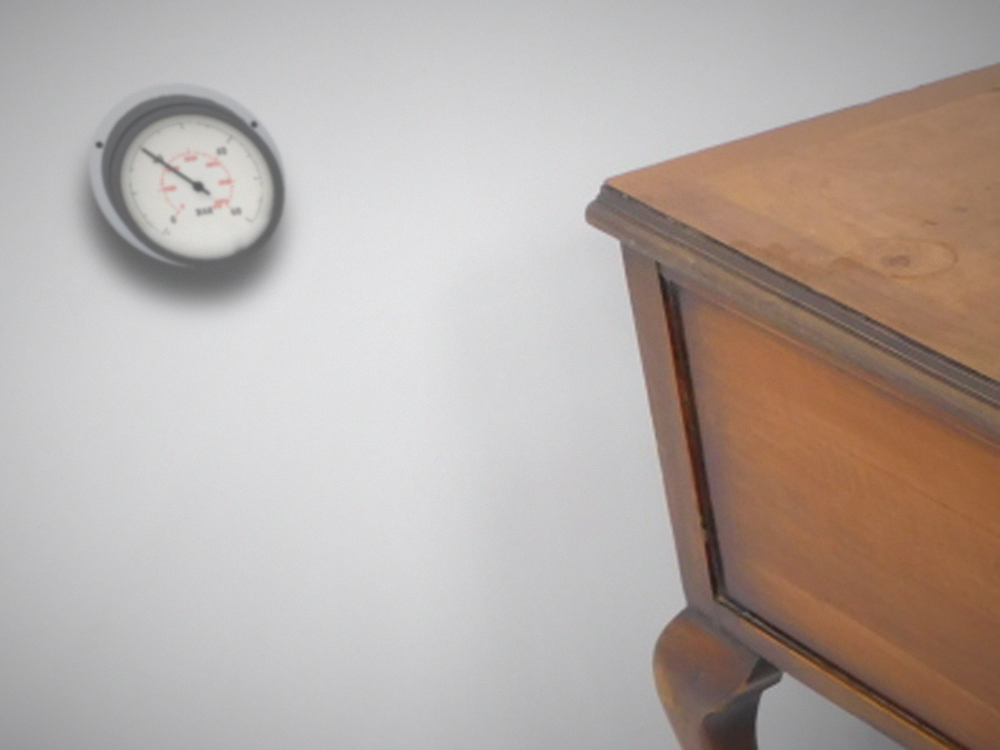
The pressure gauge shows 20 bar
